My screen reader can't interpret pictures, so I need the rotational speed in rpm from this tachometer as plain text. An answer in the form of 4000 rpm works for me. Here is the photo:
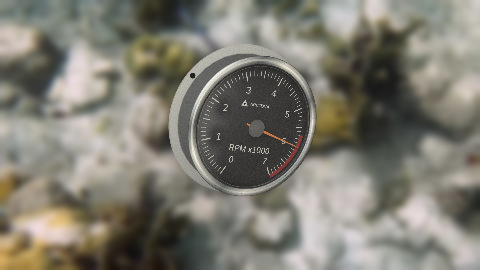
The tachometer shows 6000 rpm
